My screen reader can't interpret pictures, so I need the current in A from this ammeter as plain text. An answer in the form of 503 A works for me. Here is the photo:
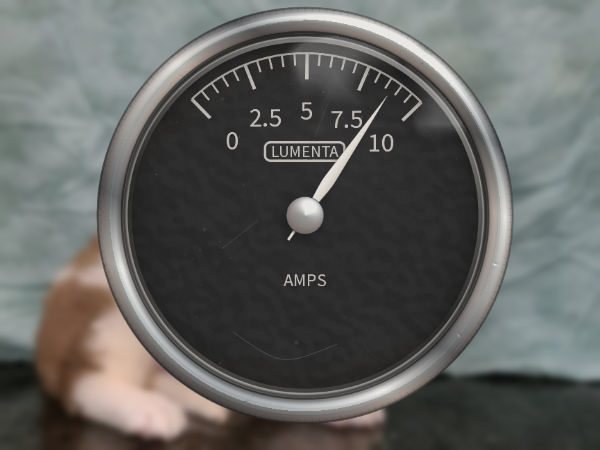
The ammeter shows 8.75 A
